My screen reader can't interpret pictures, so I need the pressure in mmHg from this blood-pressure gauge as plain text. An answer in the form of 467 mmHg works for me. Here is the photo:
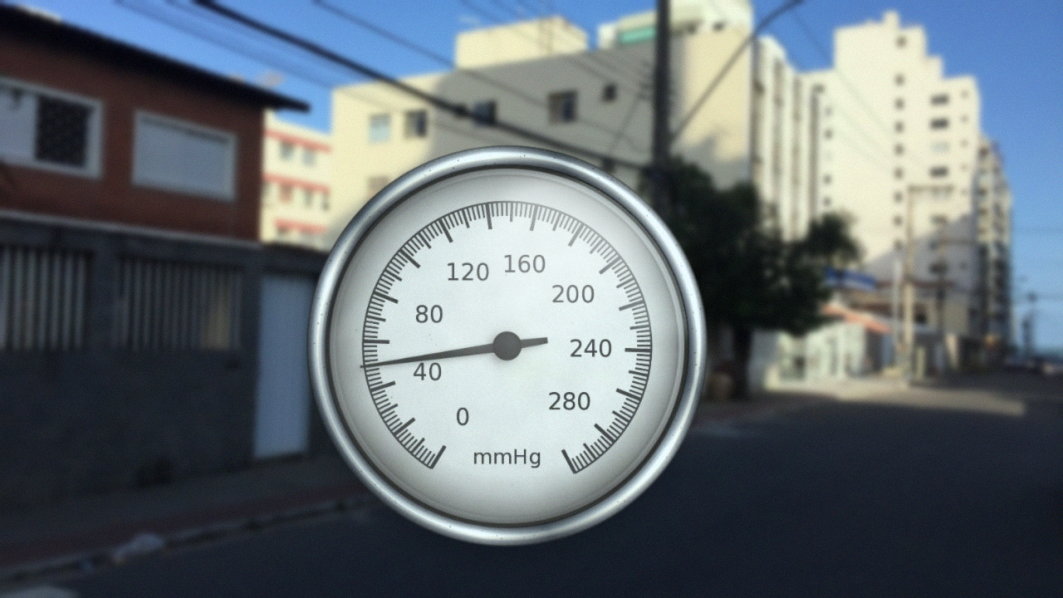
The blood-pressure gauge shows 50 mmHg
